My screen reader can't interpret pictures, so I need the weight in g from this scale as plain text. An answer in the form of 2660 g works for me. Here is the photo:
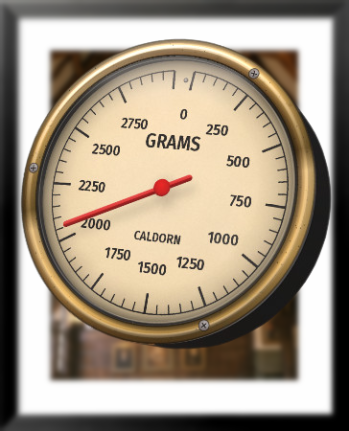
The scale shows 2050 g
